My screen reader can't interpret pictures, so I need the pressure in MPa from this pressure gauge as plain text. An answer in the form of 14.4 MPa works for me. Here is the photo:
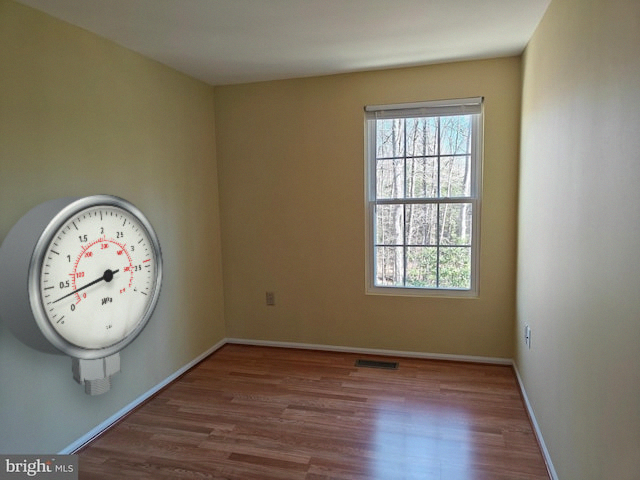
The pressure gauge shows 0.3 MPa
